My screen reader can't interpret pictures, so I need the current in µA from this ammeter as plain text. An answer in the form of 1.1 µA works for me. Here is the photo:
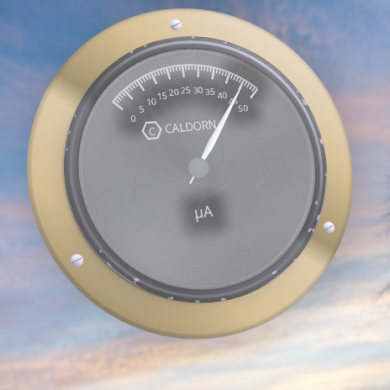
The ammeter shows 45 µA
